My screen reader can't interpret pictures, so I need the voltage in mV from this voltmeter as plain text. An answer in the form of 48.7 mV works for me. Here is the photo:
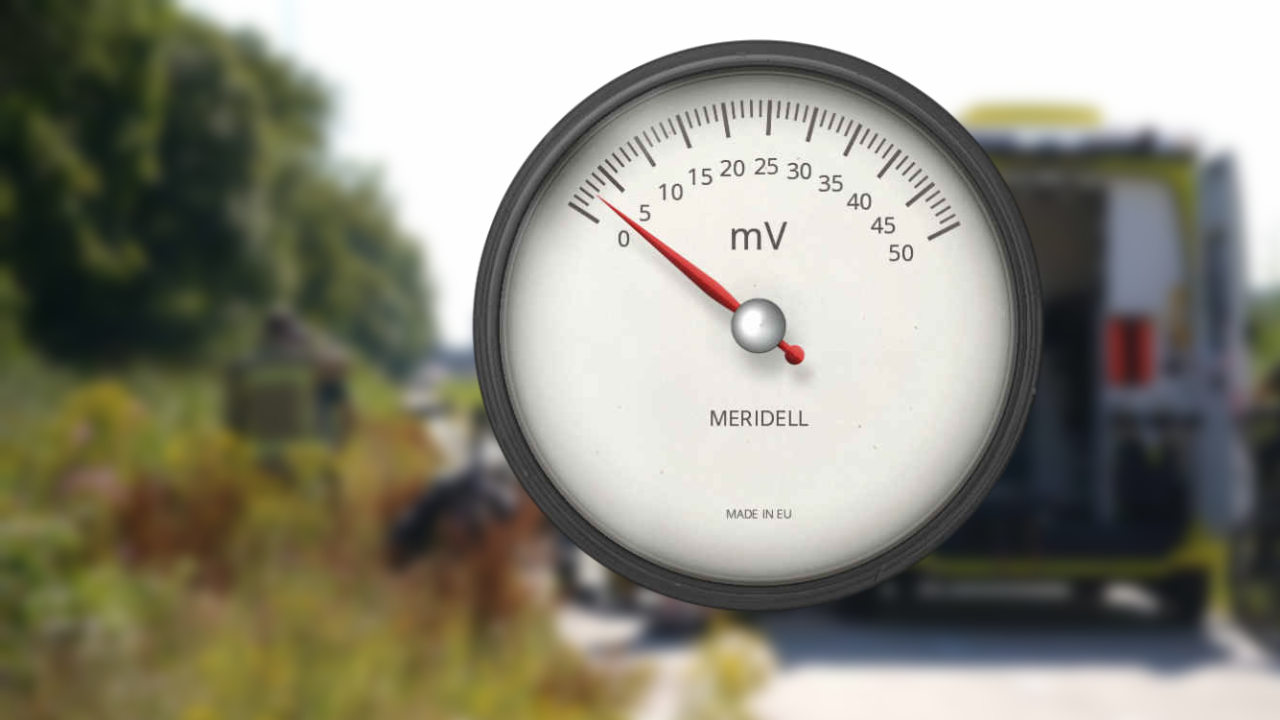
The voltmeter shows 2.5 mV
